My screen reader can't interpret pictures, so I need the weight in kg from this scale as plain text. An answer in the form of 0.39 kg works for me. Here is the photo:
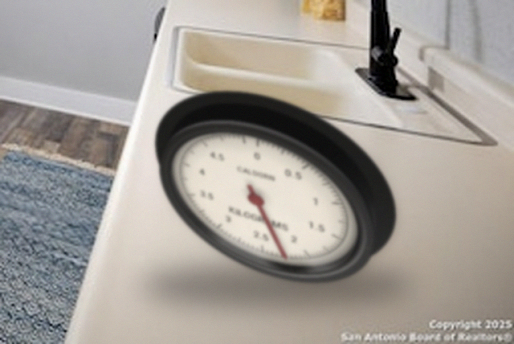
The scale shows 2.25 kg
